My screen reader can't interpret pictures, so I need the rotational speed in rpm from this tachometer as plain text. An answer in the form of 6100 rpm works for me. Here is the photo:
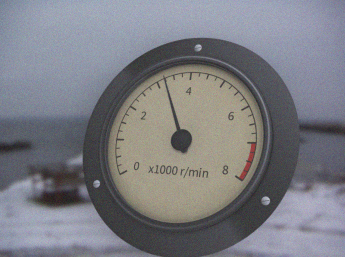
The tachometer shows 3250 rpm
